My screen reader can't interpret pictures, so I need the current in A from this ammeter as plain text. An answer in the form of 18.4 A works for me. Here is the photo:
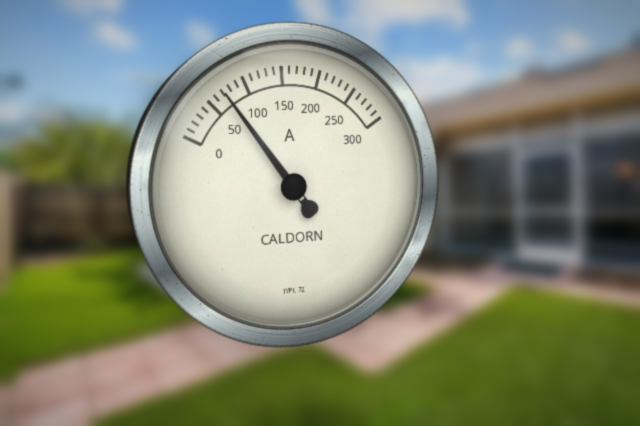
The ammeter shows 70 A
